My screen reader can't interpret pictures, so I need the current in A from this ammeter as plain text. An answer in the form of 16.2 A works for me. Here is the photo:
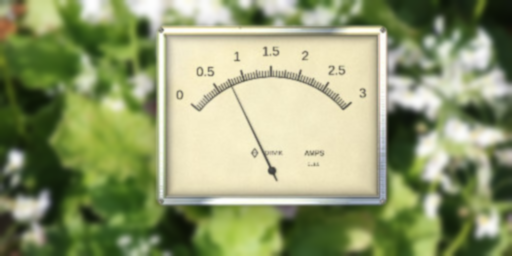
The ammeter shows 0.75 A
